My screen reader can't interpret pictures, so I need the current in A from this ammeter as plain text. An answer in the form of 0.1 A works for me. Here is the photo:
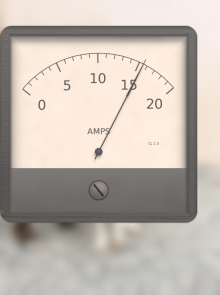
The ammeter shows 15.5 A
